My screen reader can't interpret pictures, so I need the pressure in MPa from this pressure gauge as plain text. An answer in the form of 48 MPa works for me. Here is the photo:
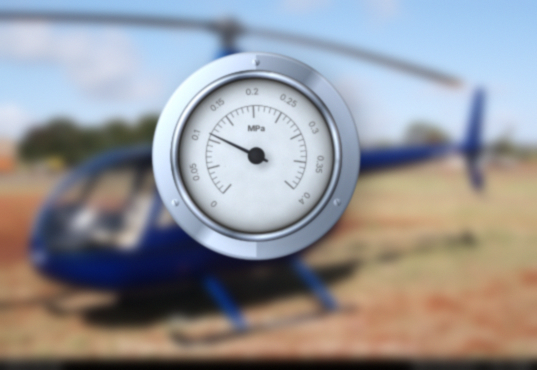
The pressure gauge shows 0.11 MPa
